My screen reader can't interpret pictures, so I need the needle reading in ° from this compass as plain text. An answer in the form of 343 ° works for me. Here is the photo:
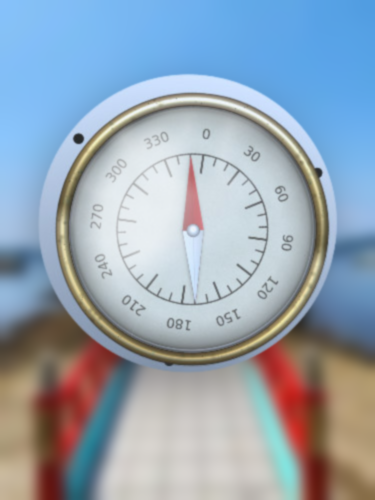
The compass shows 350 °
